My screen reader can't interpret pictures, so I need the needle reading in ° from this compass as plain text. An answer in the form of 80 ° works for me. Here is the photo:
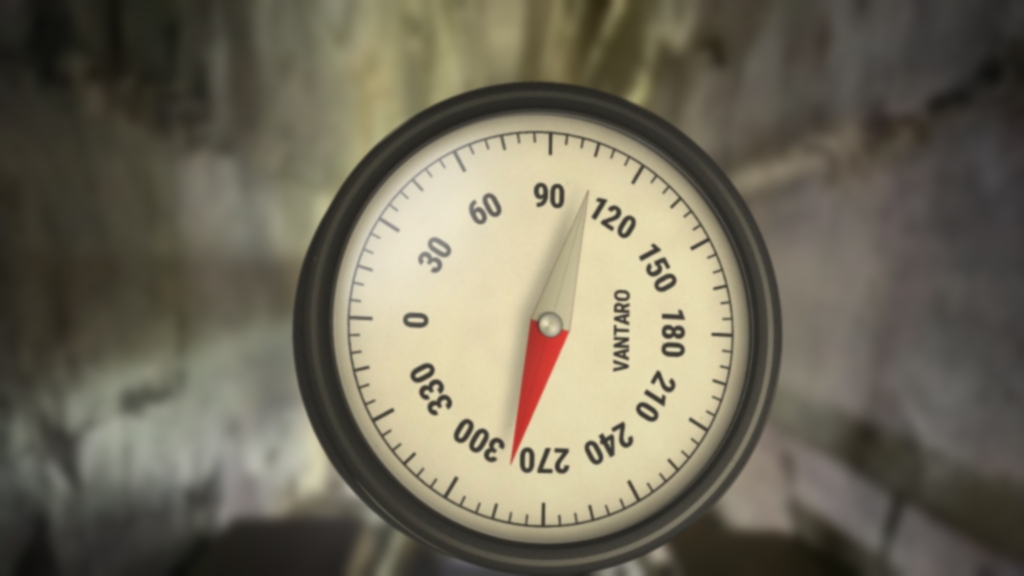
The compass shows 285 °
